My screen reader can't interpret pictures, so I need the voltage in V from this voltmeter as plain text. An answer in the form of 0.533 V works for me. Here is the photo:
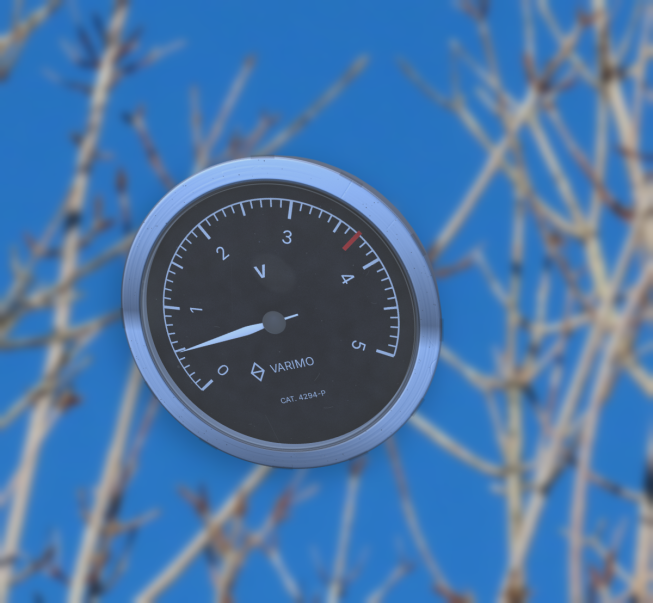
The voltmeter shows 0.5 V
